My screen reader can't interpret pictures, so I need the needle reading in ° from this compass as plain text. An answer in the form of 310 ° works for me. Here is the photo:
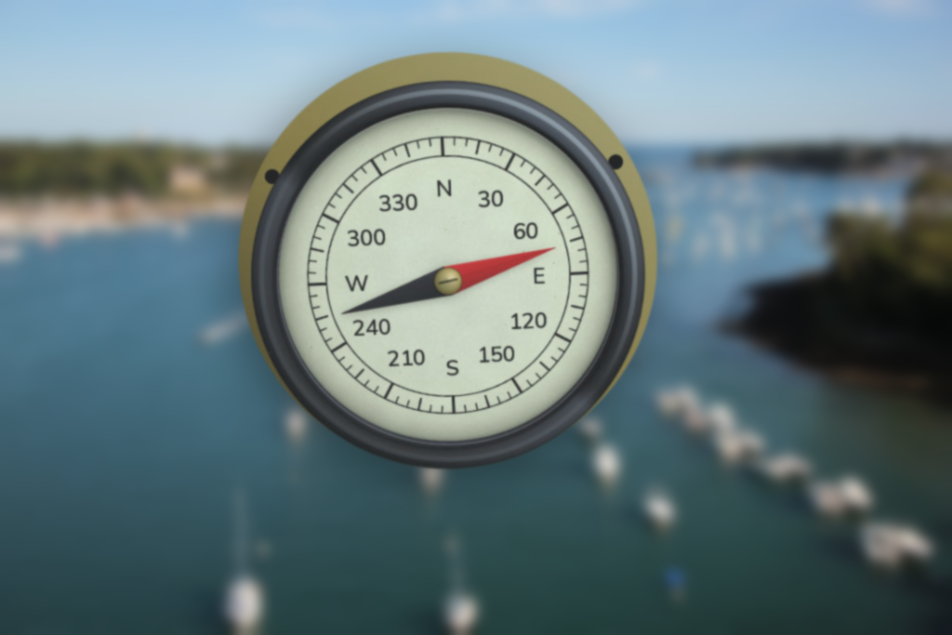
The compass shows 75 °
